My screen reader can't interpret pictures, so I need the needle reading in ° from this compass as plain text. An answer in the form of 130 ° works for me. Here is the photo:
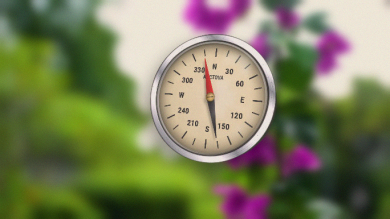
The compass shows 345 °
